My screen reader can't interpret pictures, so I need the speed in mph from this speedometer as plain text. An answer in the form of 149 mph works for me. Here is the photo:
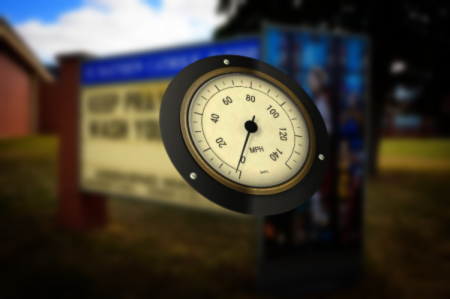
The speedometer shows 2.5 mph
